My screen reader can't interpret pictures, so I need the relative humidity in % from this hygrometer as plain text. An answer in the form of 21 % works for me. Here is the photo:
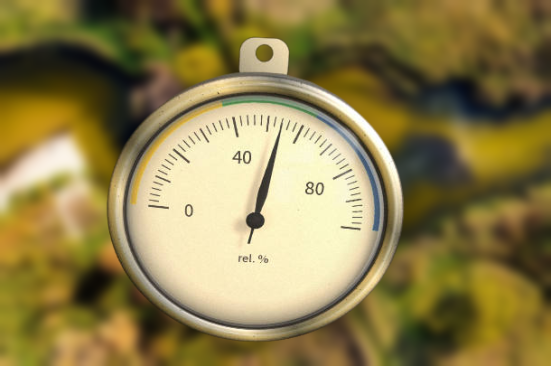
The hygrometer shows 54 %
